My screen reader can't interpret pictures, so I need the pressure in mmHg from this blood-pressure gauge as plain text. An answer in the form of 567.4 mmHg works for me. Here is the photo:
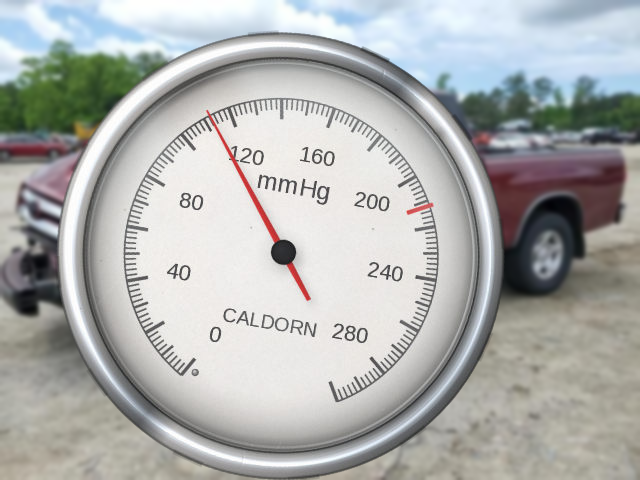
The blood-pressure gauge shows 112 mmHg
